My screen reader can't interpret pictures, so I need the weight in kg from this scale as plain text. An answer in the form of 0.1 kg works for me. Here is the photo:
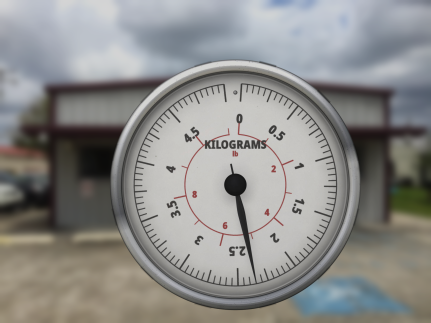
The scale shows 2.35 kg
